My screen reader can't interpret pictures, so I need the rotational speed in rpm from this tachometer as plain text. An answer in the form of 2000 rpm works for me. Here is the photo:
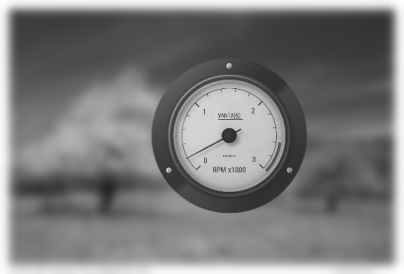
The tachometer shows 200 rpm
